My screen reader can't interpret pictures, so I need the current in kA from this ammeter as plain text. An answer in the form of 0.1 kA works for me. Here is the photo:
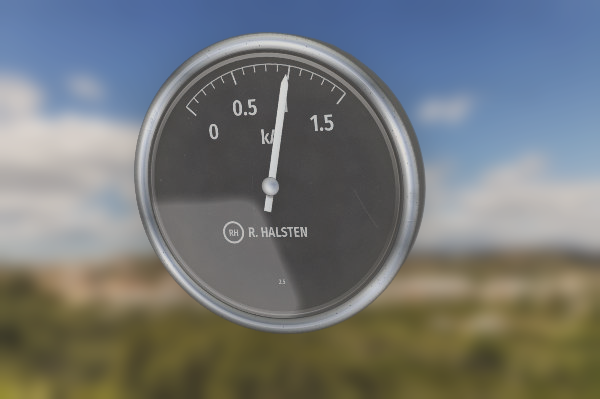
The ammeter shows 1 kA
